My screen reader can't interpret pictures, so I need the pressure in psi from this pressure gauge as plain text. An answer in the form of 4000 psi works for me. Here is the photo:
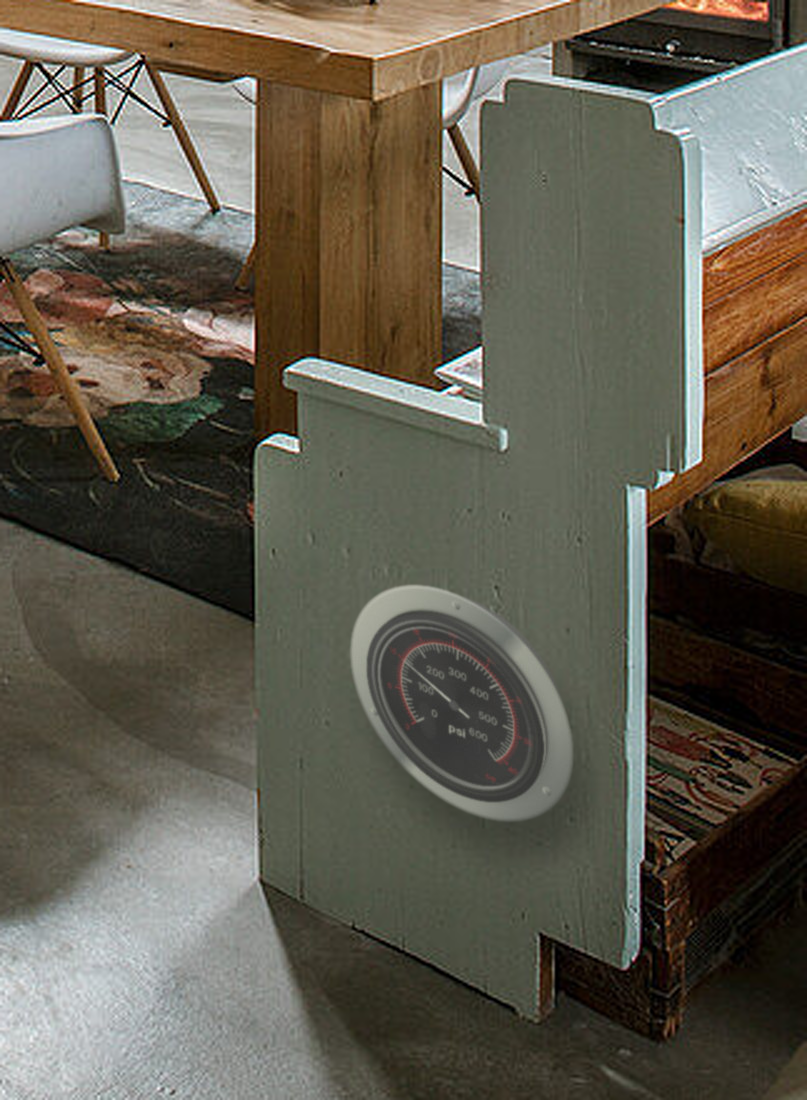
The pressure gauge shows 150 psi
